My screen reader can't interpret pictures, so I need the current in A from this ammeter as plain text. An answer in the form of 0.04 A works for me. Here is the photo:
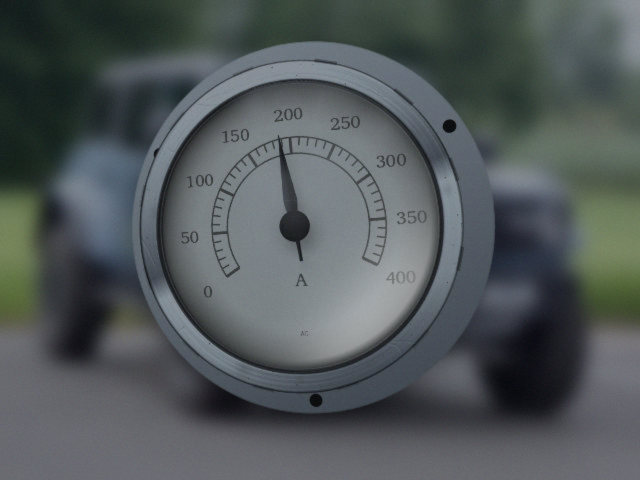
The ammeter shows 190 A
